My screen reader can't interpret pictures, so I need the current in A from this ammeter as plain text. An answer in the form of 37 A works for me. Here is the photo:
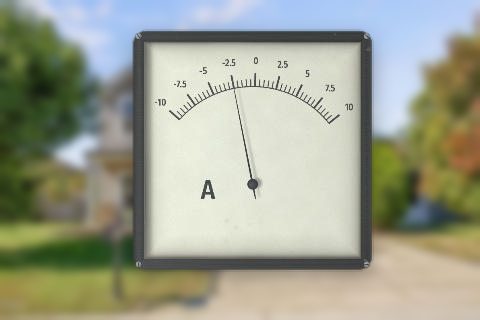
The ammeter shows -2.5 A
